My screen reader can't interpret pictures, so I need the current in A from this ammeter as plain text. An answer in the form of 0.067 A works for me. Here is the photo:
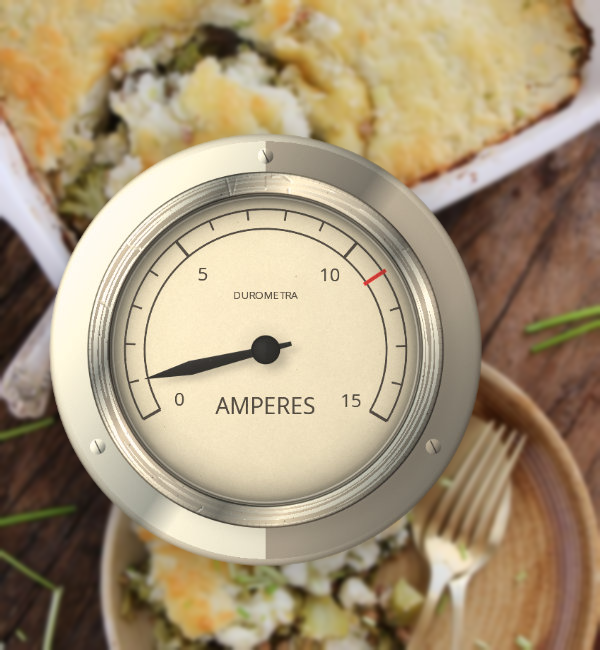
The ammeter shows 1 A
